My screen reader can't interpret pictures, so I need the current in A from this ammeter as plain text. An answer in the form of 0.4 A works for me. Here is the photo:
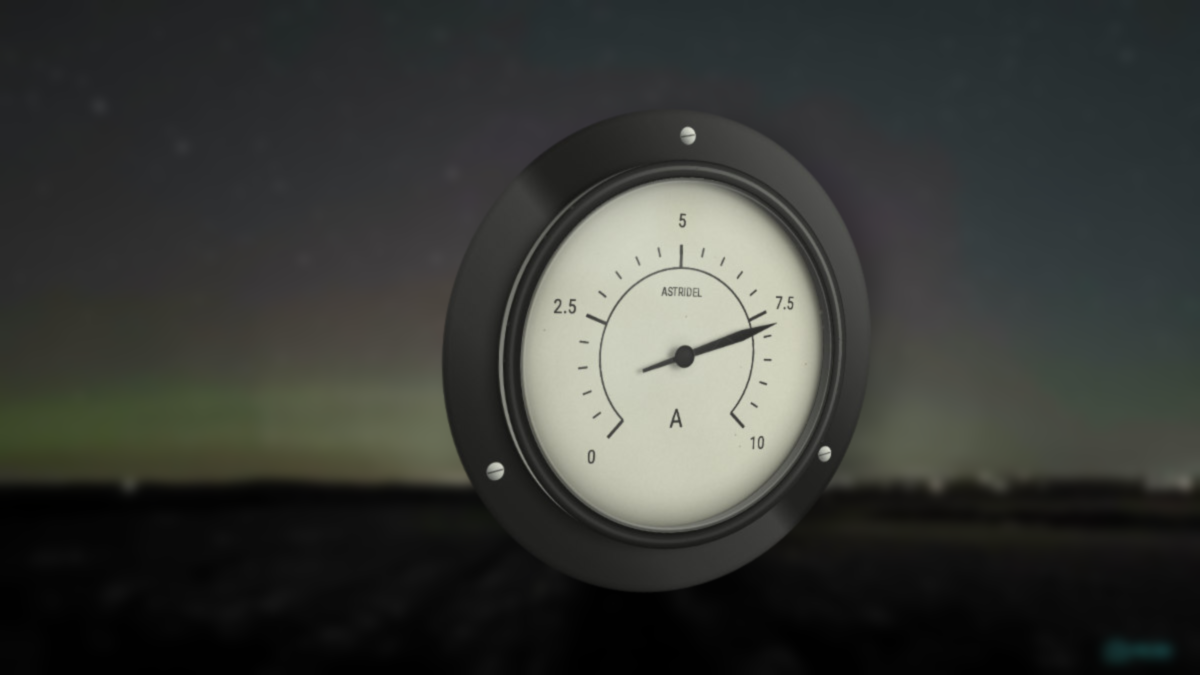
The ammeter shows 7.75 A
